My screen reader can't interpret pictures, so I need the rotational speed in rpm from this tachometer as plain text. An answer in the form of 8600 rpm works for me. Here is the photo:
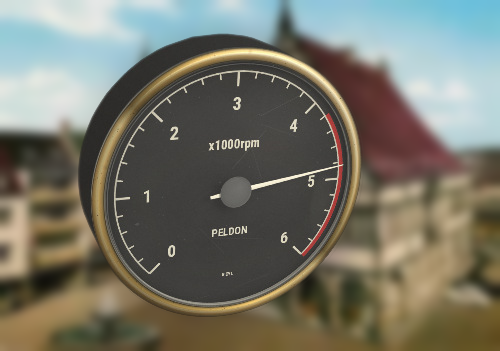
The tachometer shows 4800 rpm
